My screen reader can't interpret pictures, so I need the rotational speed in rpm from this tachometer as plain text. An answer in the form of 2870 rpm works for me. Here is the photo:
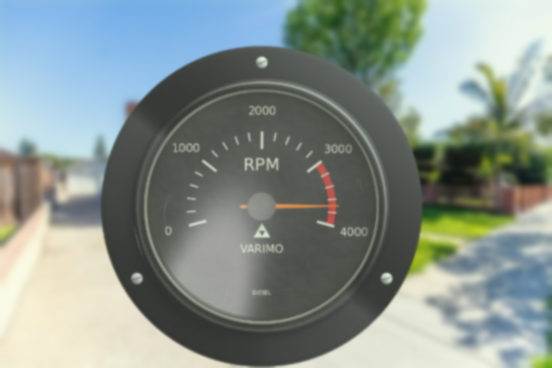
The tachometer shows 3700 rpm
